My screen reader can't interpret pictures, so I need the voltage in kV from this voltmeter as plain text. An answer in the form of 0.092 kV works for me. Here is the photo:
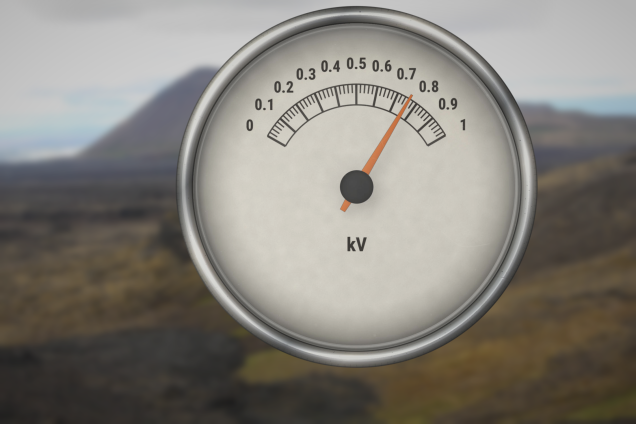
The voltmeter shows 0.76 kV
